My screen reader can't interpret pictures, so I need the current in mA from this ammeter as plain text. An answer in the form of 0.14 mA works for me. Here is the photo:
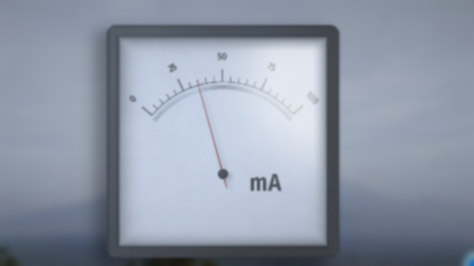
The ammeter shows 35 mA
